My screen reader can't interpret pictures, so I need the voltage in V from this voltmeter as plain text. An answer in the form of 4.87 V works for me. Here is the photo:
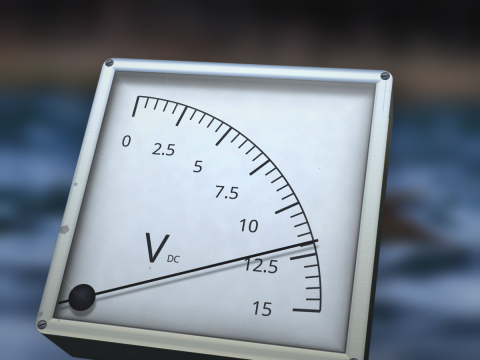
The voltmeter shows 12 V
